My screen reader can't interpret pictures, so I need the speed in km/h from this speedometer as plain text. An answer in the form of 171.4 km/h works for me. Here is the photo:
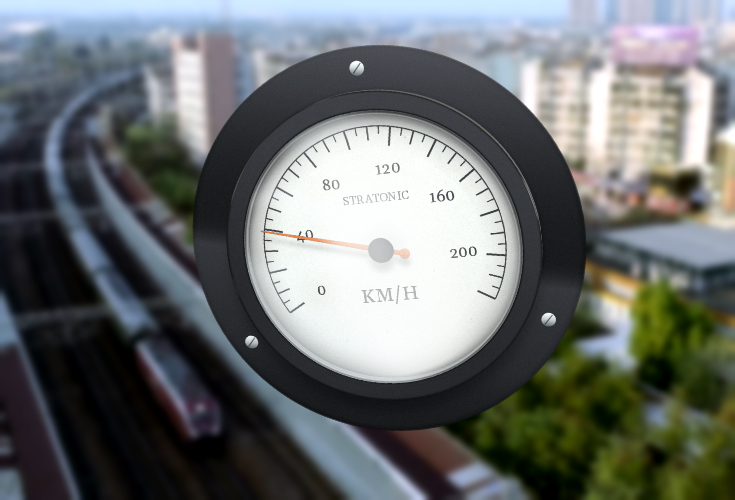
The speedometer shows 40 km/h
